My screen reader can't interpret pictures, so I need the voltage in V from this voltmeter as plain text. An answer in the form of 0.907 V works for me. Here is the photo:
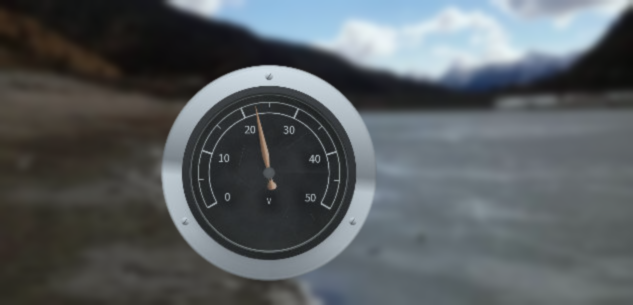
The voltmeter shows 22.5 V
